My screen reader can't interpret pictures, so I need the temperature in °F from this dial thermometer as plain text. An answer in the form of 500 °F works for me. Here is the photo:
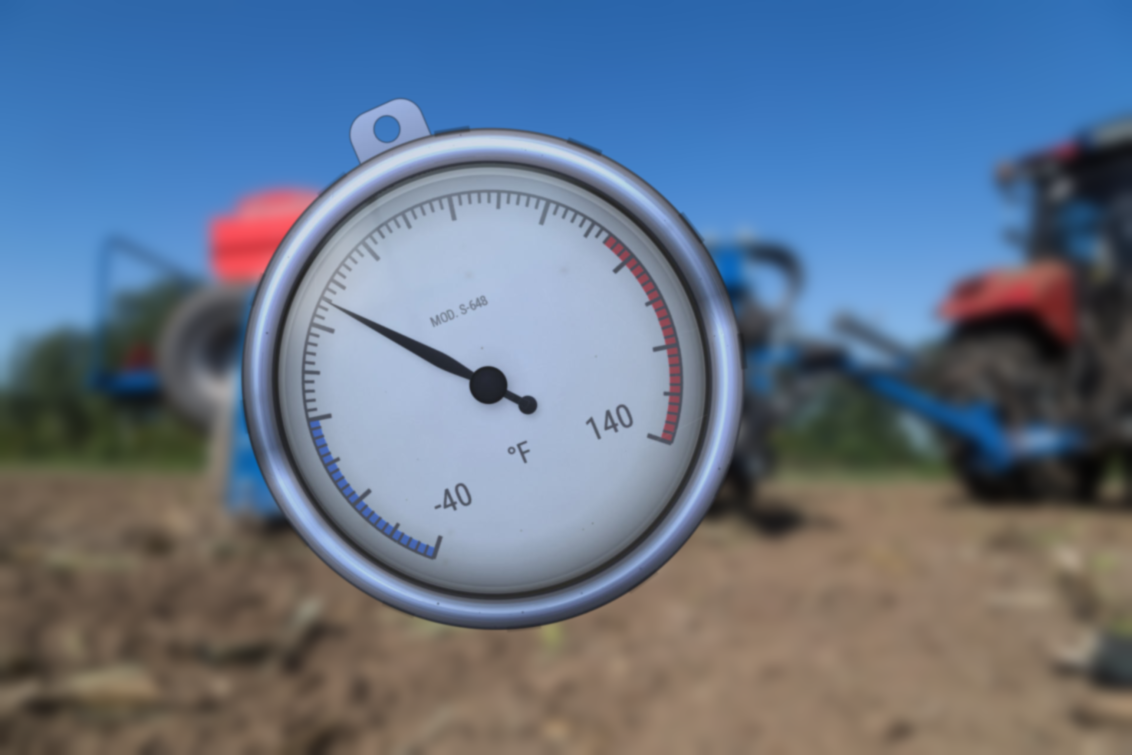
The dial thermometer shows 26 °F
